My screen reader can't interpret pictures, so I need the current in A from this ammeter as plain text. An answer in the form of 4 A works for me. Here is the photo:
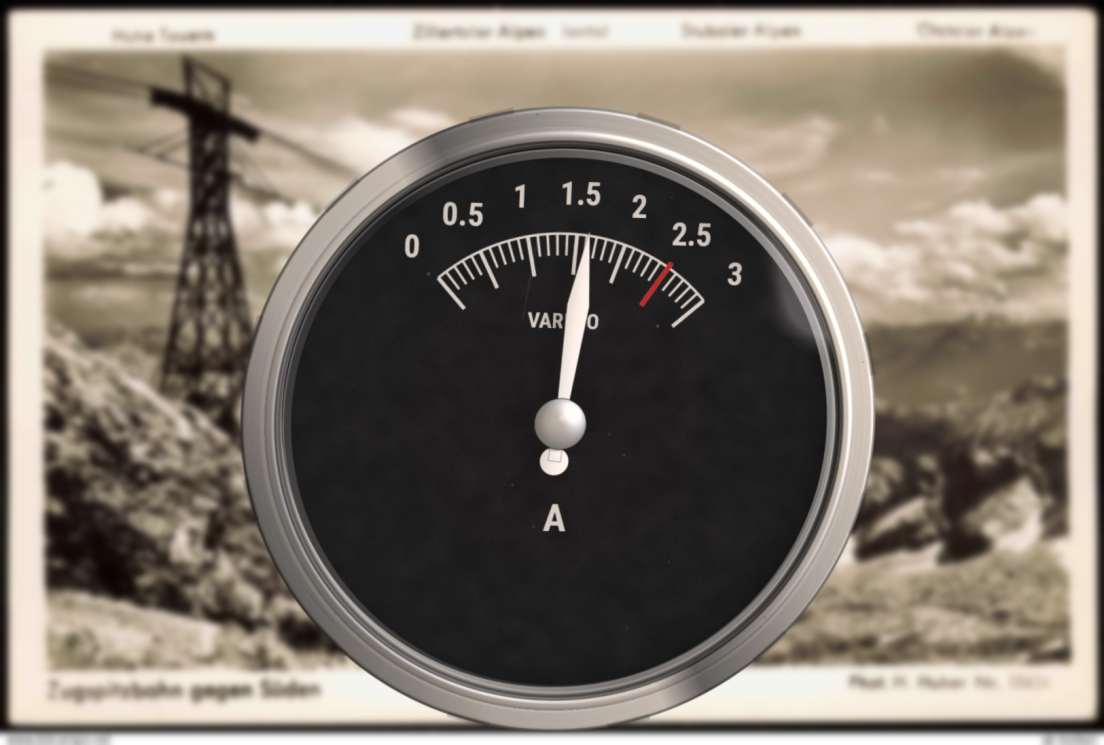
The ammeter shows 1.6 A
